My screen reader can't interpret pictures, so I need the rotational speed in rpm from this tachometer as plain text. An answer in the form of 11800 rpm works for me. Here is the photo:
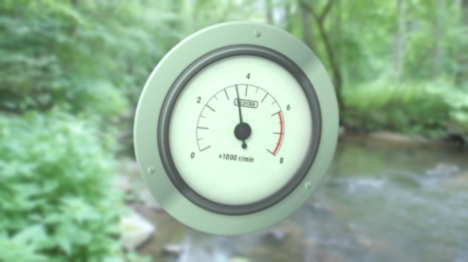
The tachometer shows 3500 rpm
